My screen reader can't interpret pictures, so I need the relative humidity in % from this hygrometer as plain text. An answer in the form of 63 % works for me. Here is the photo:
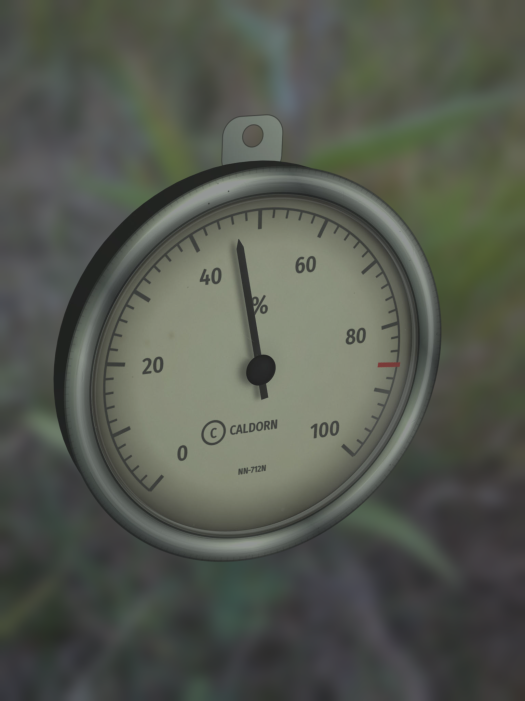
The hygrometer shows 46 %
